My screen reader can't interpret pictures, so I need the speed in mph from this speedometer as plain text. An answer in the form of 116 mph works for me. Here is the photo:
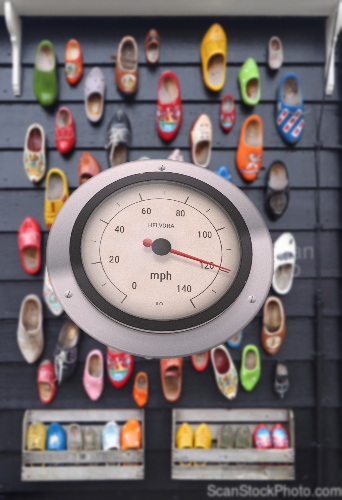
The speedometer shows 120 mph
